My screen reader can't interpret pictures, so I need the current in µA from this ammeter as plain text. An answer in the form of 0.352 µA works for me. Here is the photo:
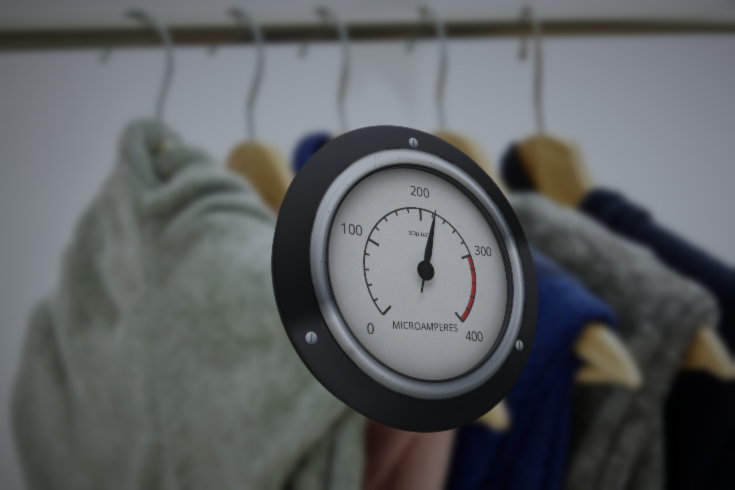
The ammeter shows 220 µA
